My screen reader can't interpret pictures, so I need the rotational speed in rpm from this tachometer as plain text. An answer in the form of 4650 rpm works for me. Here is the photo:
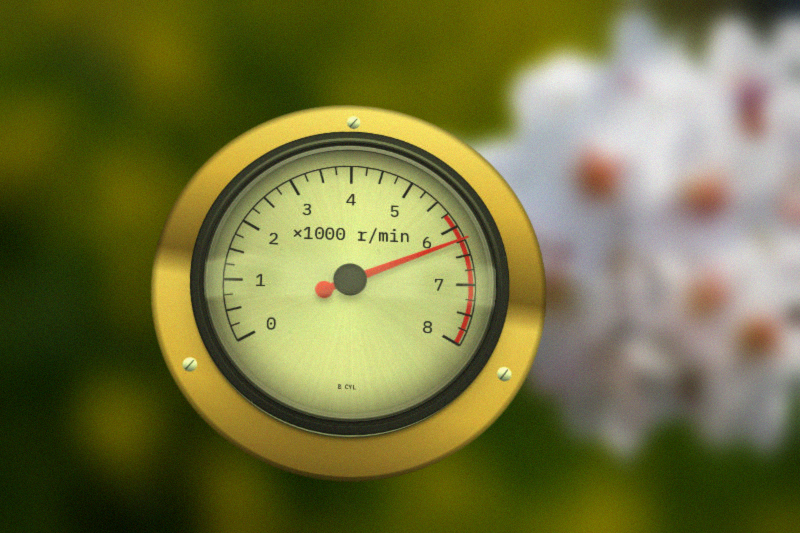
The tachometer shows 6250 rpm
